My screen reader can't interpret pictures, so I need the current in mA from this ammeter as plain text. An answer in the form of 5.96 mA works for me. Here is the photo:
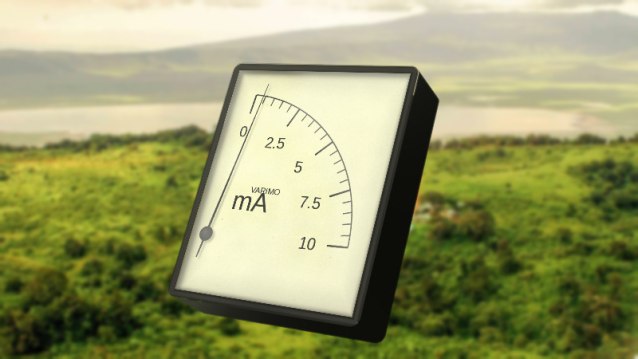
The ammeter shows 0.5 mA
